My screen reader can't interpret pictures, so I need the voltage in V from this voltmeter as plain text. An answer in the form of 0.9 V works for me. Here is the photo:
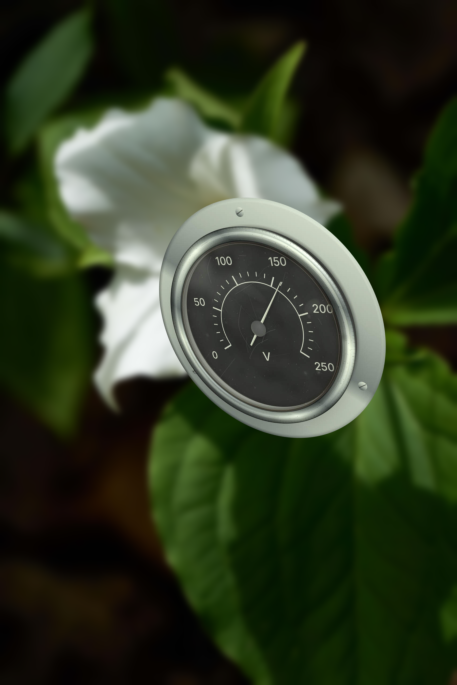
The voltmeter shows 160 V
